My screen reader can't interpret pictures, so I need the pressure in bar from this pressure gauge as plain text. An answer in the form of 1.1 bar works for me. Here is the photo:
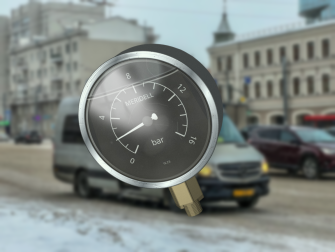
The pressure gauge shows 2 bar
